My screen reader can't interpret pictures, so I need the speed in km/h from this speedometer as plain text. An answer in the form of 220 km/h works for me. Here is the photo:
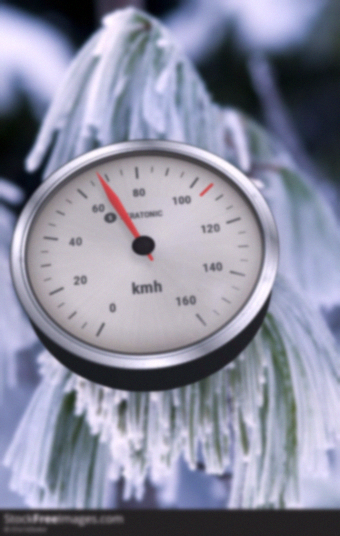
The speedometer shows 67.5 km/h
